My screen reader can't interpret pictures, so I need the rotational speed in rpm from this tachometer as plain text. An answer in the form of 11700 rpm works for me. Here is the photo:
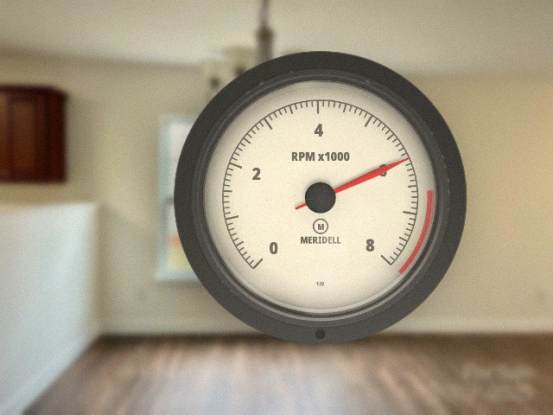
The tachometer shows 6000 rpm
